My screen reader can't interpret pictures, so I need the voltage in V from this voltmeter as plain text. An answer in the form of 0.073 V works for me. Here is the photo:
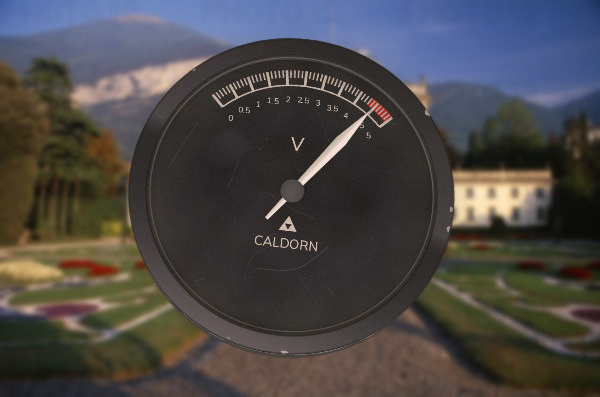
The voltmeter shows 4.5 V
